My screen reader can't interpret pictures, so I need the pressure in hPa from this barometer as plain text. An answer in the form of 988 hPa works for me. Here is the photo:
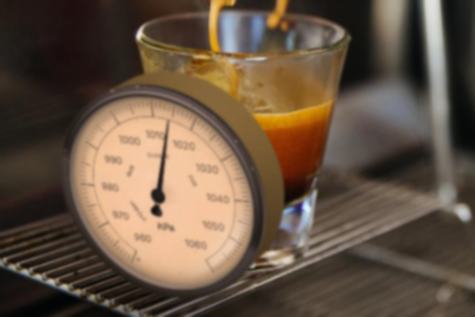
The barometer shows 1015 hPa
